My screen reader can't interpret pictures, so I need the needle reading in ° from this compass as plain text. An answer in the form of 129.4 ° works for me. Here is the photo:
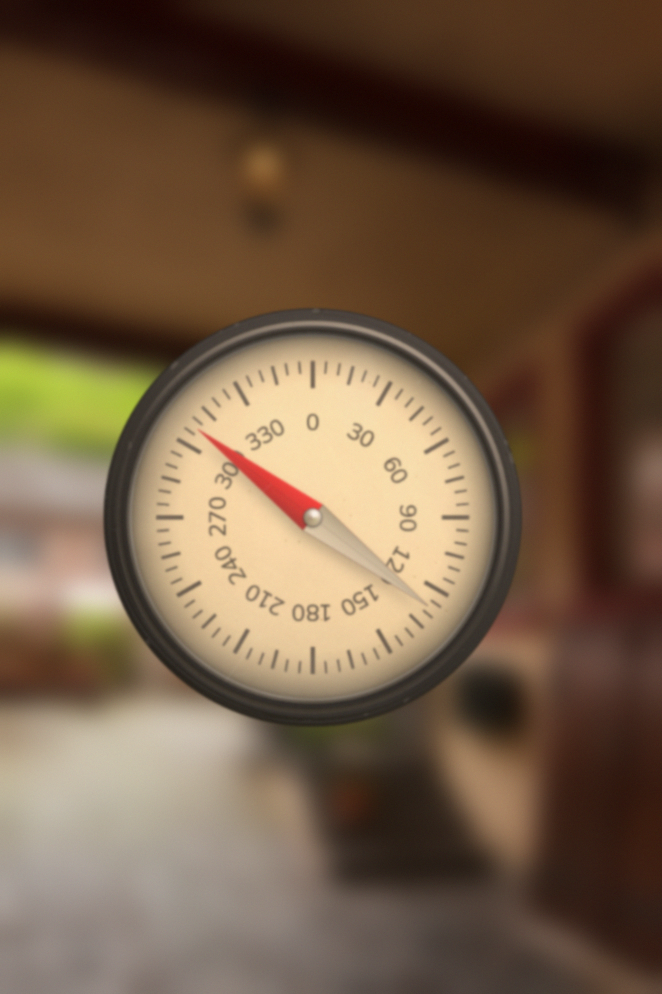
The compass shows 307.5 °
